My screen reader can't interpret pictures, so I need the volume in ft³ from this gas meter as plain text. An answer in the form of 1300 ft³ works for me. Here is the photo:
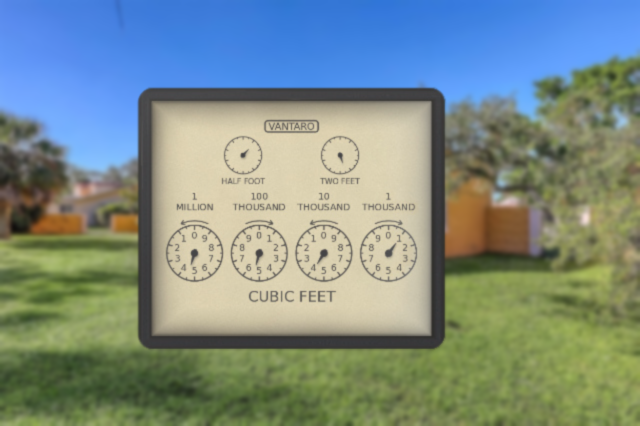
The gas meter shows 454100 ft³
